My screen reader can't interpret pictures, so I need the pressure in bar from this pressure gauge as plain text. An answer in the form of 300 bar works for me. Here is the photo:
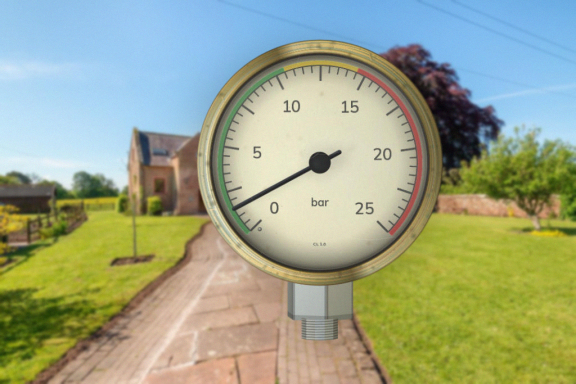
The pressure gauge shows 1.5 bar
